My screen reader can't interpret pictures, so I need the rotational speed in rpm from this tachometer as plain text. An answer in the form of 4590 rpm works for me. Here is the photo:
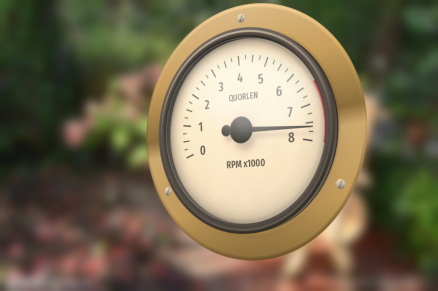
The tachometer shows 7625 rpm
